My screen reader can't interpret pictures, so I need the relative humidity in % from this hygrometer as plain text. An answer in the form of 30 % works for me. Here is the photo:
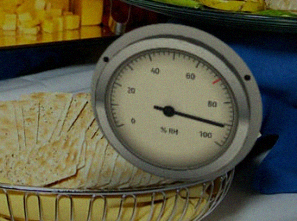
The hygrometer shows 90 %
